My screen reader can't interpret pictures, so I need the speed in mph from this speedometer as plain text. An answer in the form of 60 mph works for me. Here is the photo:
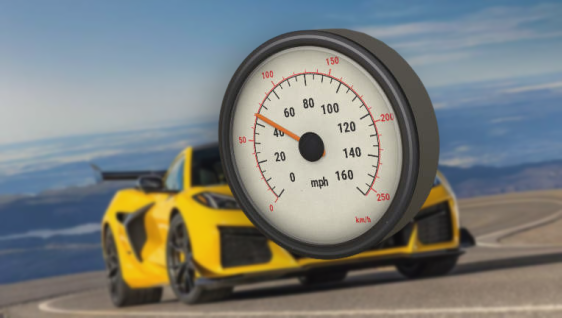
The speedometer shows 45 mph
